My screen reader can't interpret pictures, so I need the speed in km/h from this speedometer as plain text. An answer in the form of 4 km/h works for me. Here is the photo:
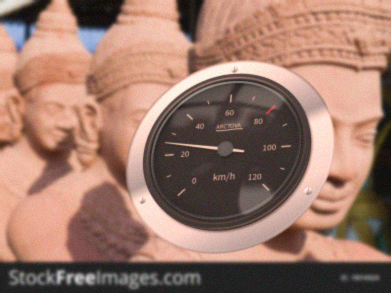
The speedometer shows 25 km/h
